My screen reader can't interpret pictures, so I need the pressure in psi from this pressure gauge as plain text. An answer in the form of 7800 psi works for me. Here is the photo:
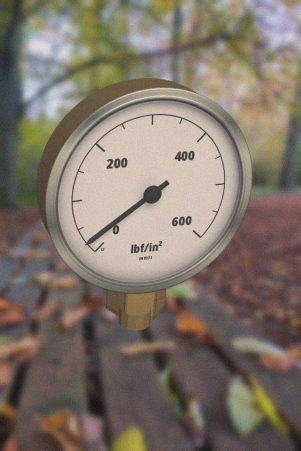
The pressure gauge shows 25 psi
